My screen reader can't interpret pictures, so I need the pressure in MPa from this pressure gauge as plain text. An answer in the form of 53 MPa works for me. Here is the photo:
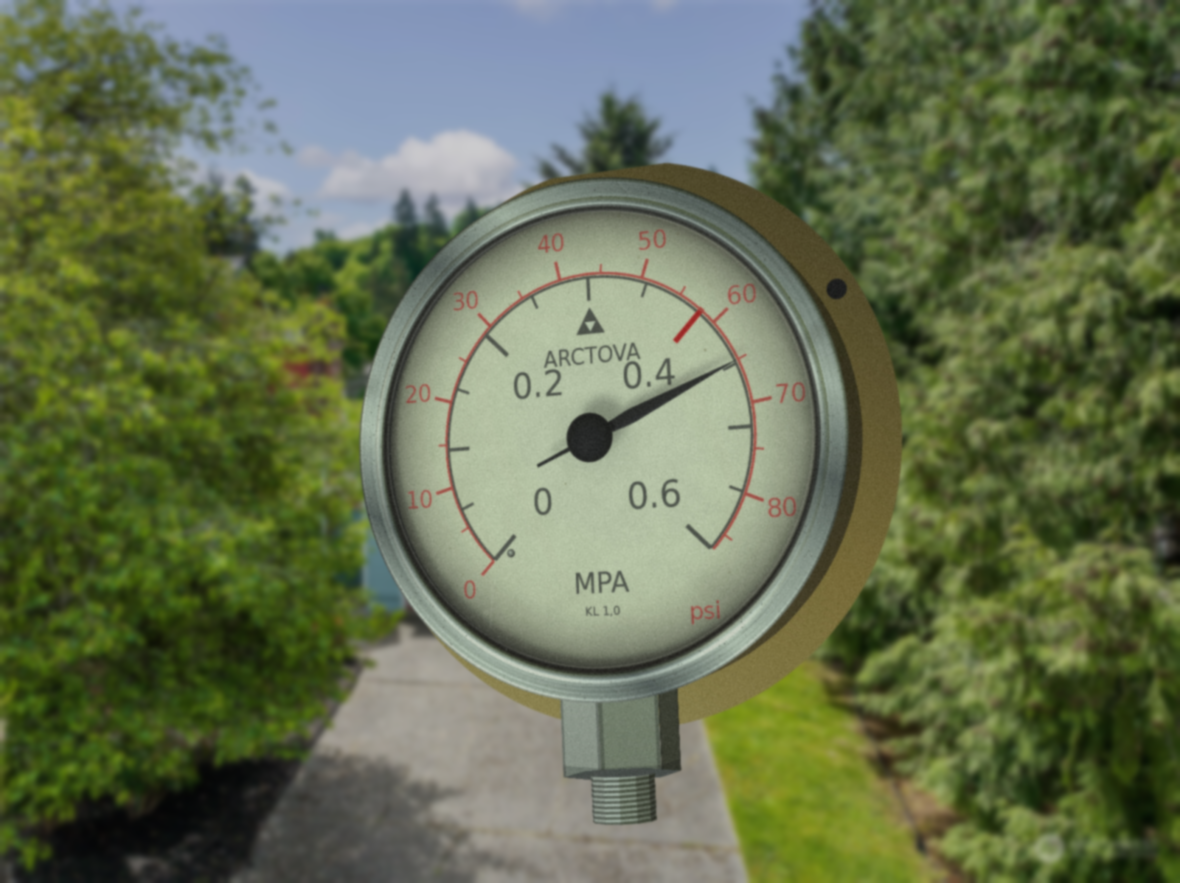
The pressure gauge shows 0.45 MPa
